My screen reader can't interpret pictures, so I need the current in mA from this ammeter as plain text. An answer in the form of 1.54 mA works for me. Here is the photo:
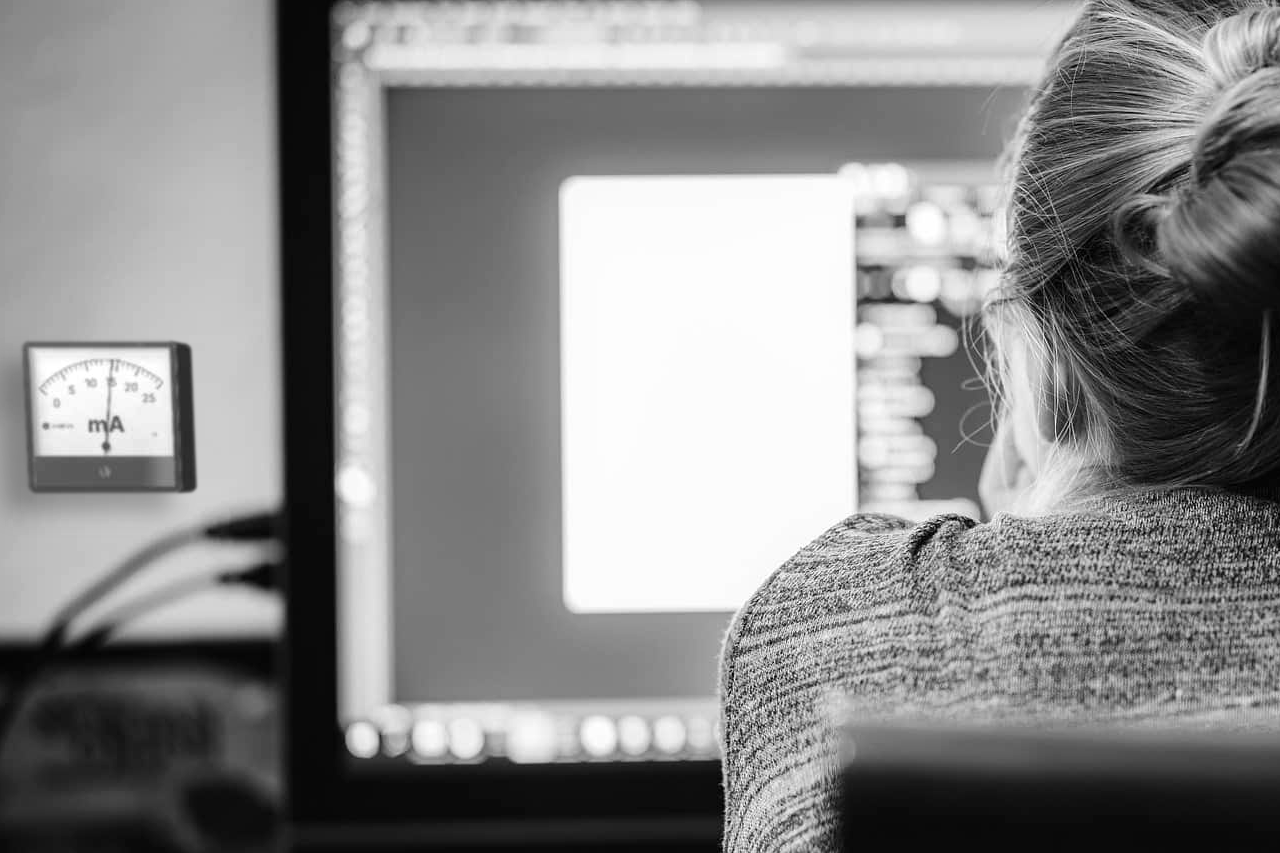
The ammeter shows 15 mA
